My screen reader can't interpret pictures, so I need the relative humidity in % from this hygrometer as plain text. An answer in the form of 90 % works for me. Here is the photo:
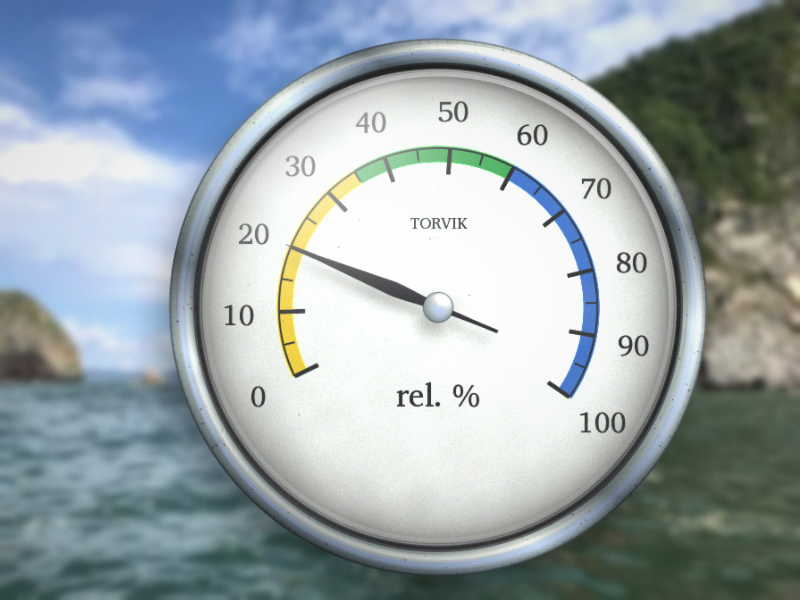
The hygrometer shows 20 %
